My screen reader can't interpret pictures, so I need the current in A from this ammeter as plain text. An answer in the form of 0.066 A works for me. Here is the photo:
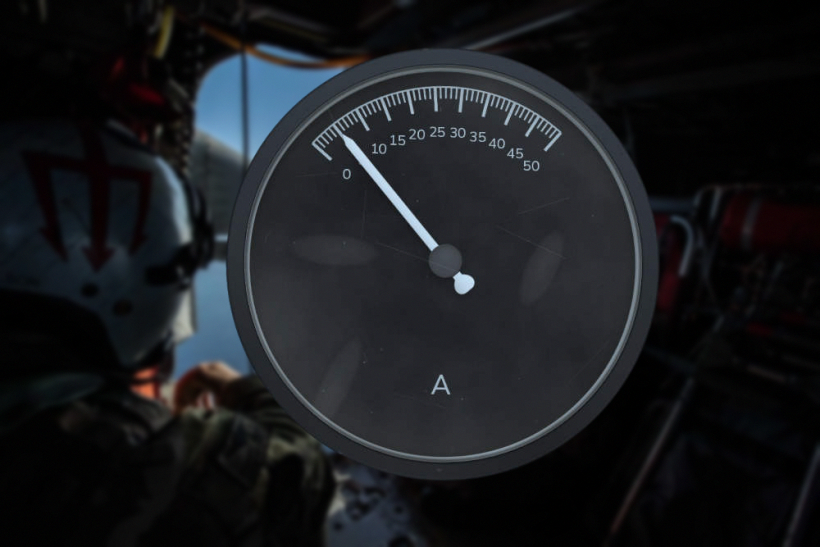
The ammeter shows 5 A
